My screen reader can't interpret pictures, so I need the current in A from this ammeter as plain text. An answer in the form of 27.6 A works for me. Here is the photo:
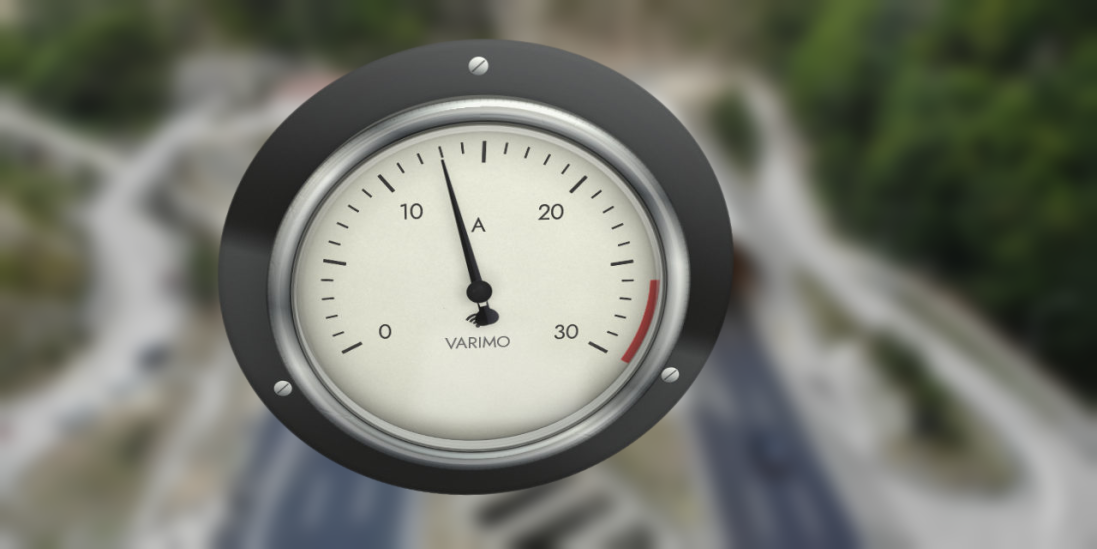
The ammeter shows 13 A
